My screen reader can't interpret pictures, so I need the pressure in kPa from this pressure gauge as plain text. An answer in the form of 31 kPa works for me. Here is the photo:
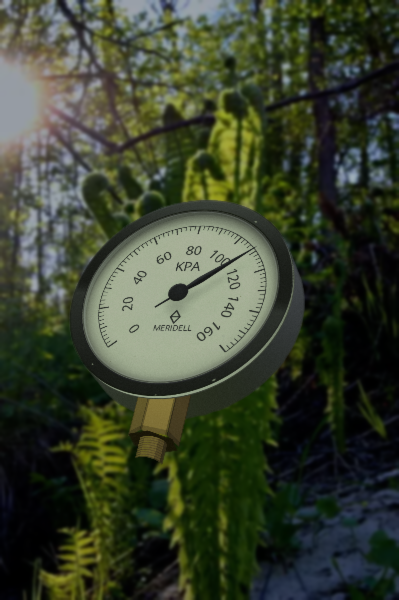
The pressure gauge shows 110 kPa
